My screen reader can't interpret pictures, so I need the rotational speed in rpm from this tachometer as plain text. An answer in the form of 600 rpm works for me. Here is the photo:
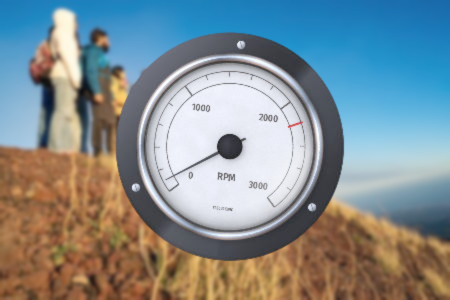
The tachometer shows 100 rpm
